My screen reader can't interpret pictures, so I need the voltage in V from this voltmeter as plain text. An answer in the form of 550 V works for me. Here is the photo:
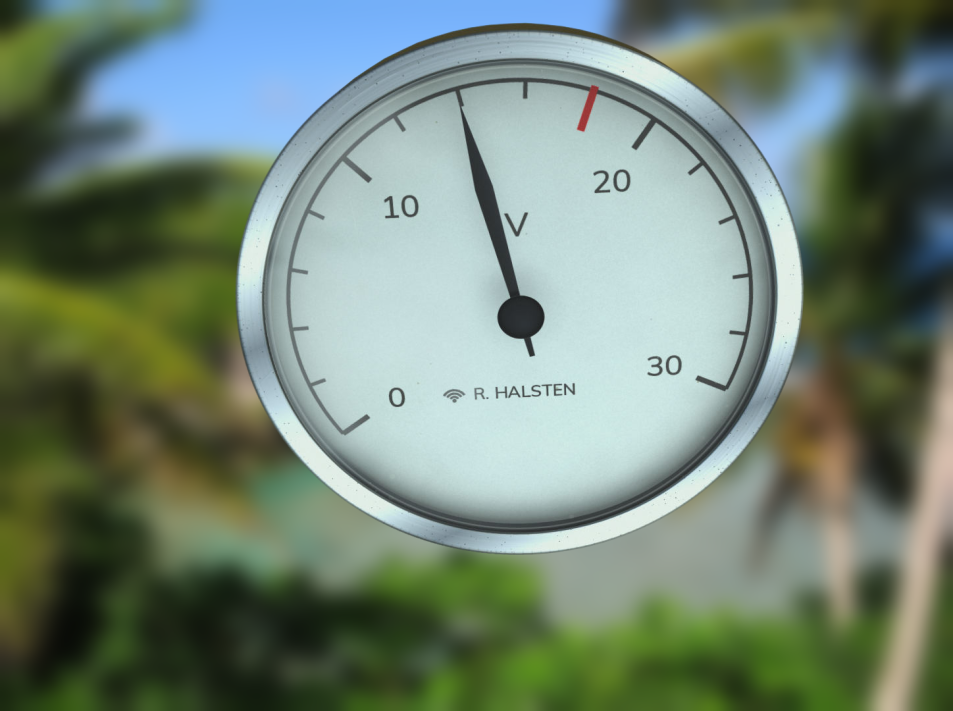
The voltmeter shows 14 V
